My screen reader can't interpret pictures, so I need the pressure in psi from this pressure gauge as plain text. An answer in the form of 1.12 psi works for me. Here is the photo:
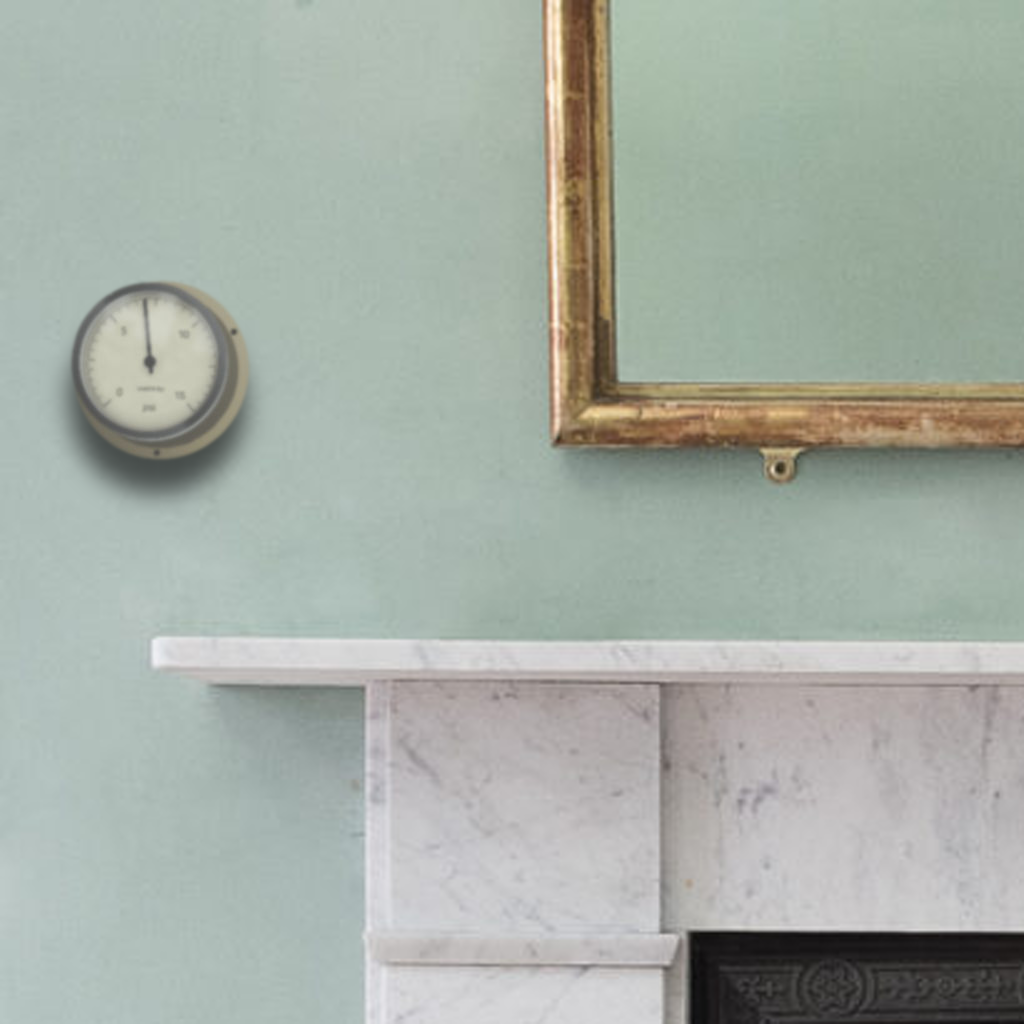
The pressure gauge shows 7 psi
